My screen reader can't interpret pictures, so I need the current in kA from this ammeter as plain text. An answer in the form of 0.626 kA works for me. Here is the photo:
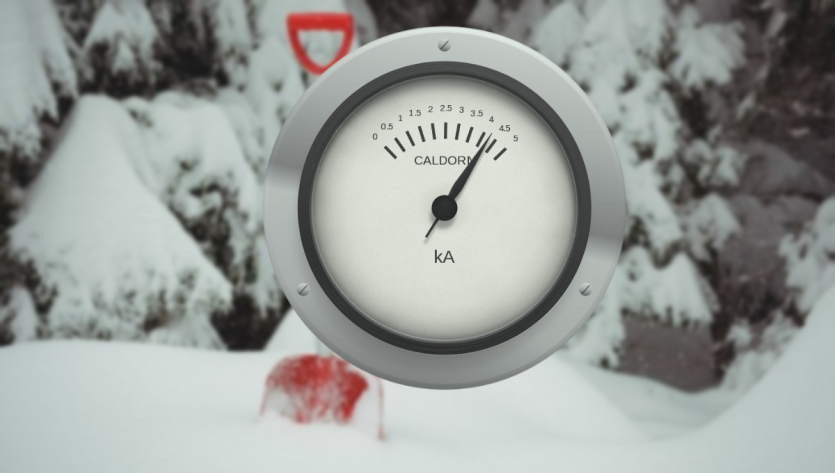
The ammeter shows 4.25 kA
